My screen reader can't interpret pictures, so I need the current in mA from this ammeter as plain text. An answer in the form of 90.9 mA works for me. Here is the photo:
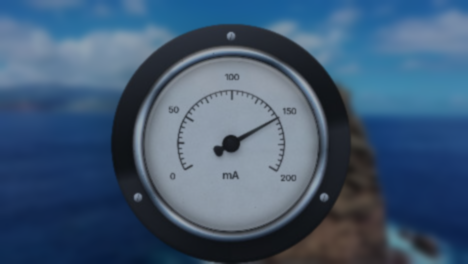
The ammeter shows 150 mA
